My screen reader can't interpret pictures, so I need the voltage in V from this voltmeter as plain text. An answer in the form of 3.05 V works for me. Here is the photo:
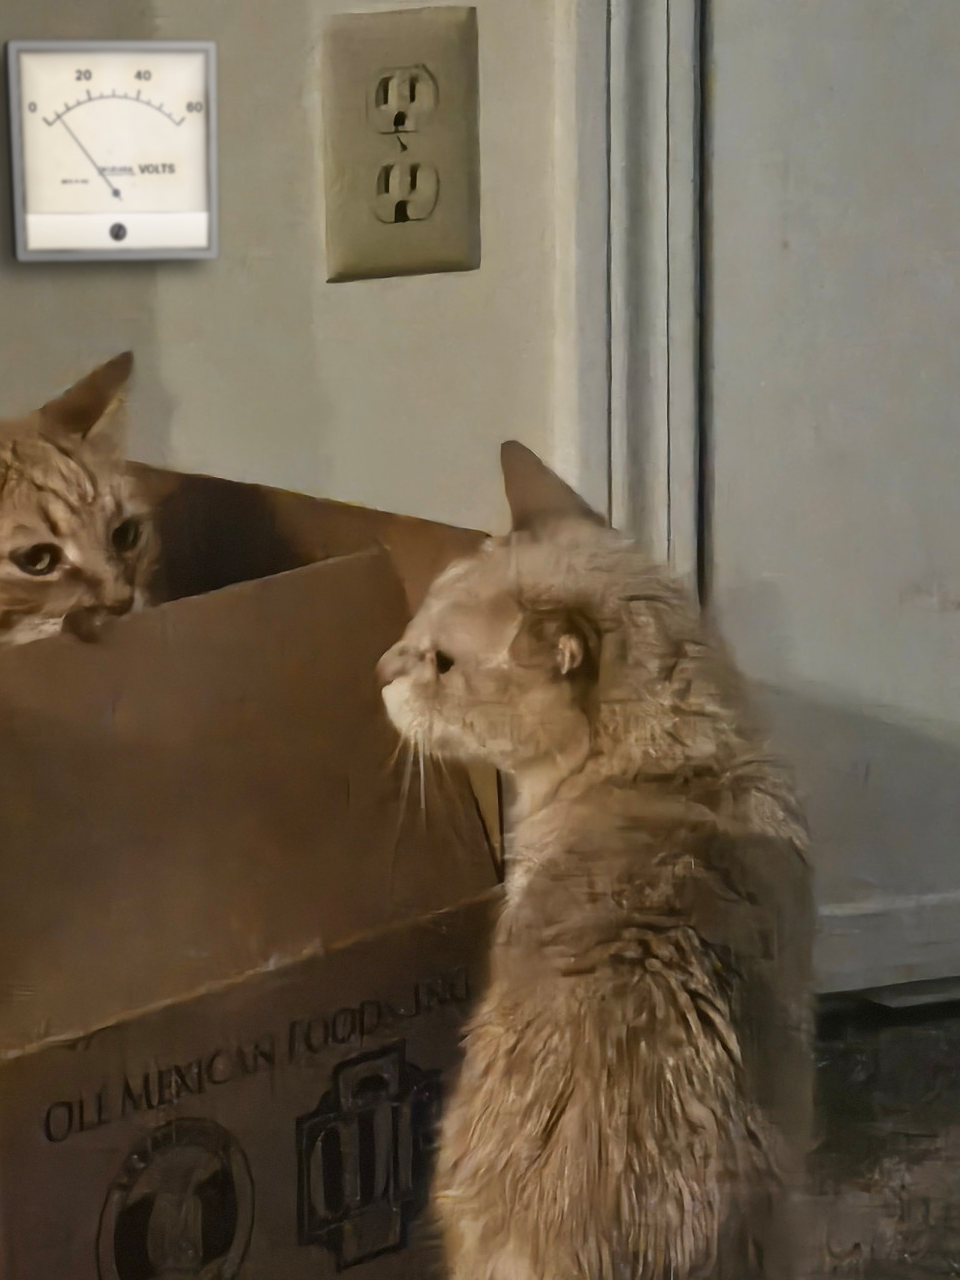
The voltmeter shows 5 V
